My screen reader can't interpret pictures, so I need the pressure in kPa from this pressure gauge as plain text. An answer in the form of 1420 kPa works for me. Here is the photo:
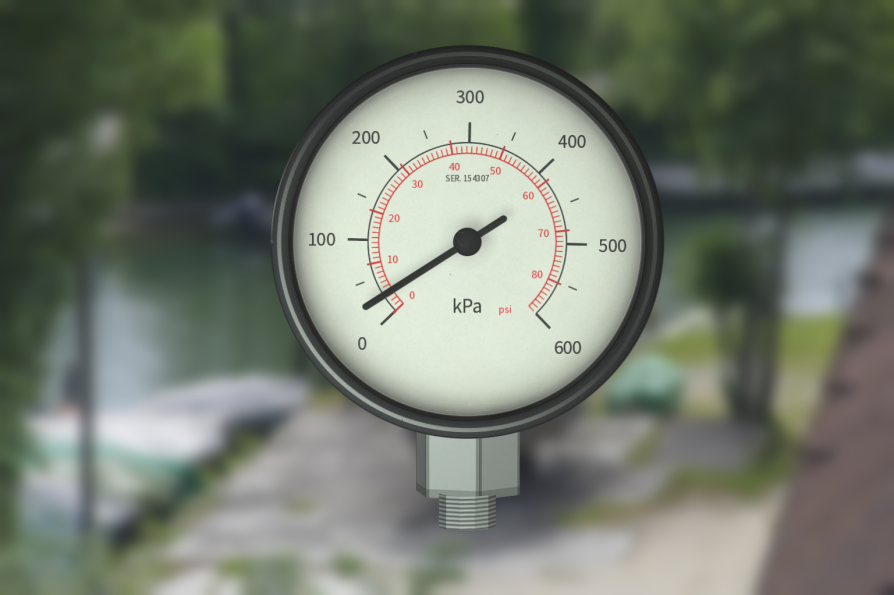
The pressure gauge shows 25 kPa
